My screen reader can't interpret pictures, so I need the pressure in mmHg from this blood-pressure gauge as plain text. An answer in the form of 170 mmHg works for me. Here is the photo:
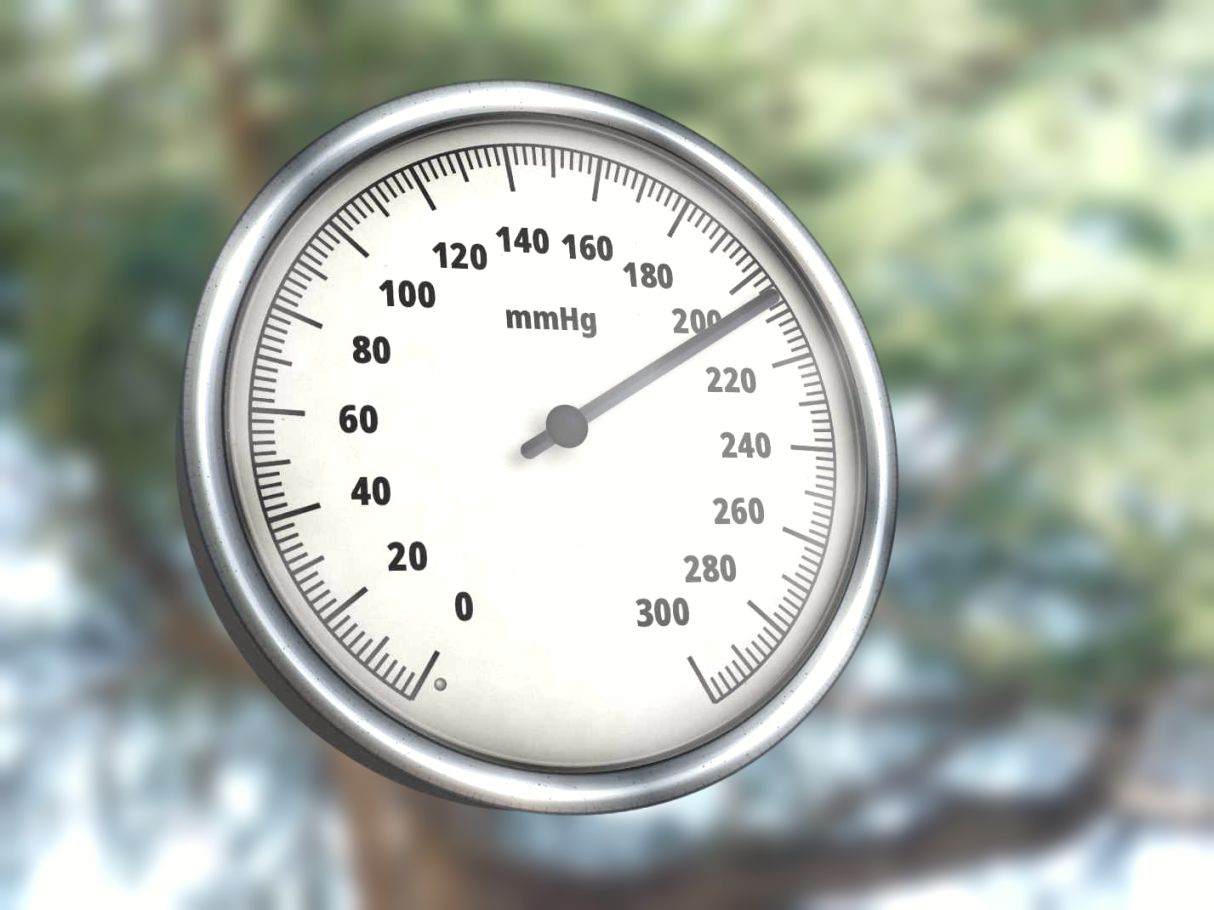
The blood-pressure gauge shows 206 mmHg
